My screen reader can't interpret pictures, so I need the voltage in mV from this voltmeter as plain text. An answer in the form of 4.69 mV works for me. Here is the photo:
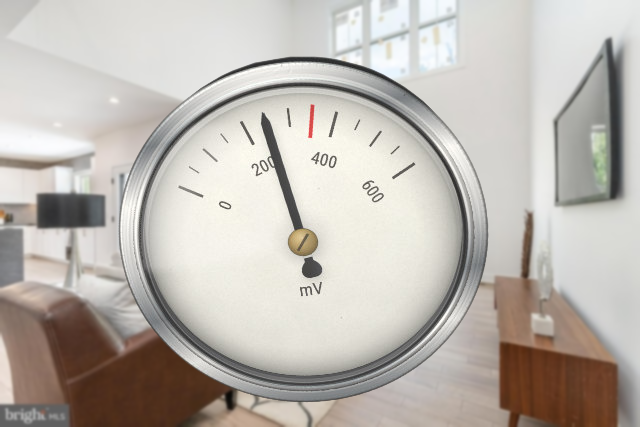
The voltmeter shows 250 mV
